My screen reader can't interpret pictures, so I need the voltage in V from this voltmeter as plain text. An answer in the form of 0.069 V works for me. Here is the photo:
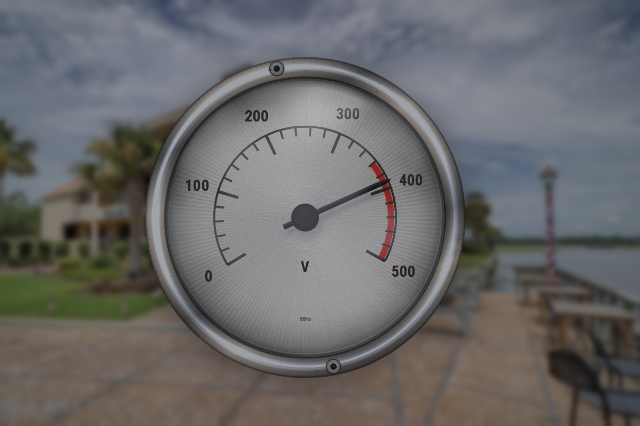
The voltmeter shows 390 V
